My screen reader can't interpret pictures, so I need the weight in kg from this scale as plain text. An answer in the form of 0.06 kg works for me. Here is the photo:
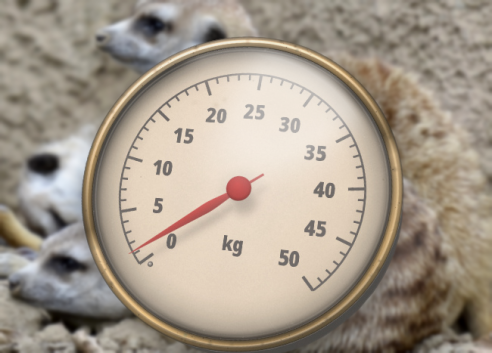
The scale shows 1 kg
